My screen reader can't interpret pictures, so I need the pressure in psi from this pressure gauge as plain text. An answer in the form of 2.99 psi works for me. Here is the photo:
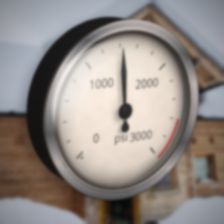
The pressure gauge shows 1400 psi
